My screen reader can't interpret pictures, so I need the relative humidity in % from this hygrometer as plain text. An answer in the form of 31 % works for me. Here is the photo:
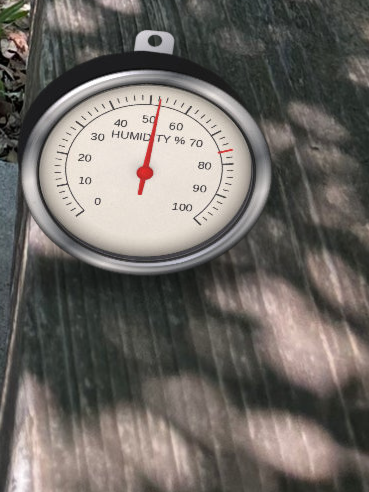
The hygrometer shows 52 %
